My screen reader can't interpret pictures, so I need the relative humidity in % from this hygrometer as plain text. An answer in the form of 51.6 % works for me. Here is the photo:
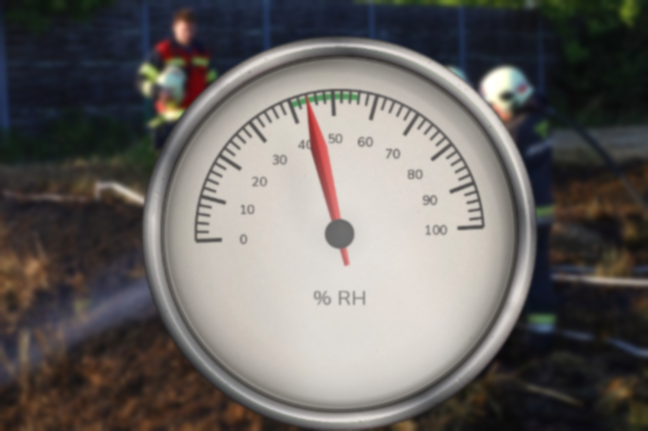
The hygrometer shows 44 %
